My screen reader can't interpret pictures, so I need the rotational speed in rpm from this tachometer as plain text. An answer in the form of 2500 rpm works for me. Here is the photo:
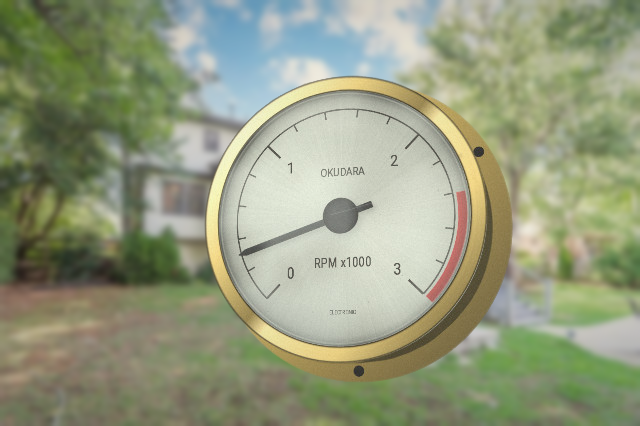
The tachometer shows 300 rpm
